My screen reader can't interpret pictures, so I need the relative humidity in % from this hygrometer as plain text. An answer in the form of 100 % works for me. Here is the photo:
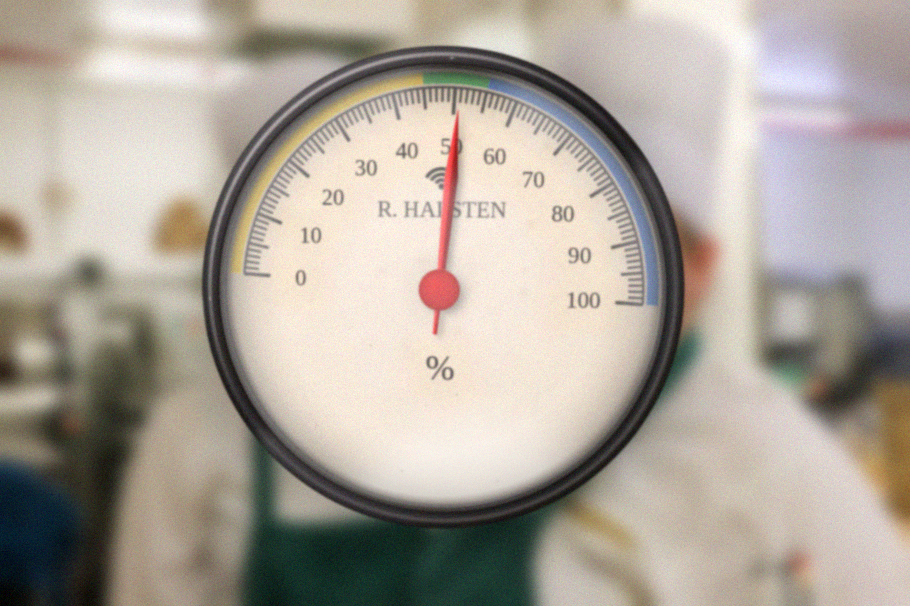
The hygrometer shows 51 %
